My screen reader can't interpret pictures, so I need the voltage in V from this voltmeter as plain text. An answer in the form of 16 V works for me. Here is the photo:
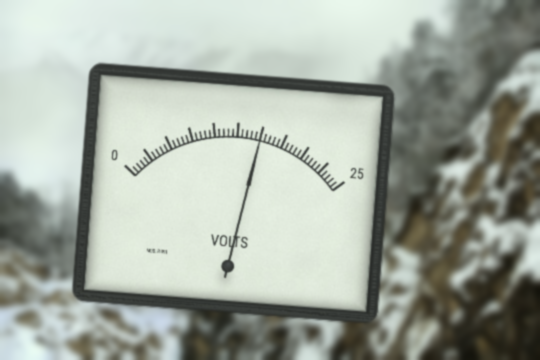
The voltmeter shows 15 V
